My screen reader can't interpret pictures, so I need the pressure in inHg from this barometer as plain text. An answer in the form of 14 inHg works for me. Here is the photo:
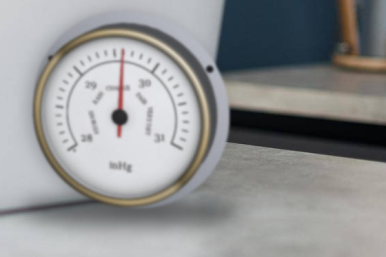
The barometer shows 29.6 inHg
